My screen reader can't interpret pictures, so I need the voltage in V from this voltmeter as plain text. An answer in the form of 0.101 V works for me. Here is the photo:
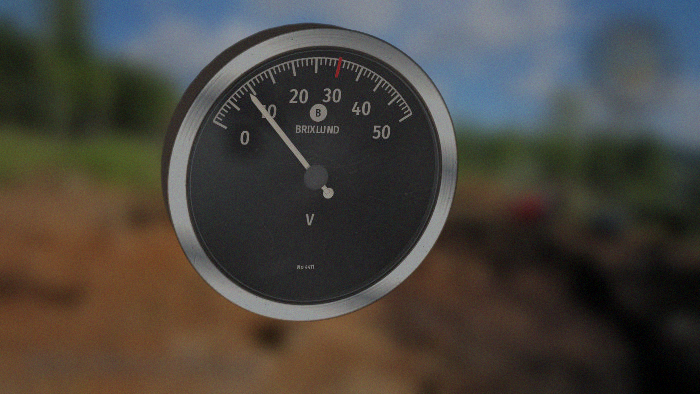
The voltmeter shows 9 V
